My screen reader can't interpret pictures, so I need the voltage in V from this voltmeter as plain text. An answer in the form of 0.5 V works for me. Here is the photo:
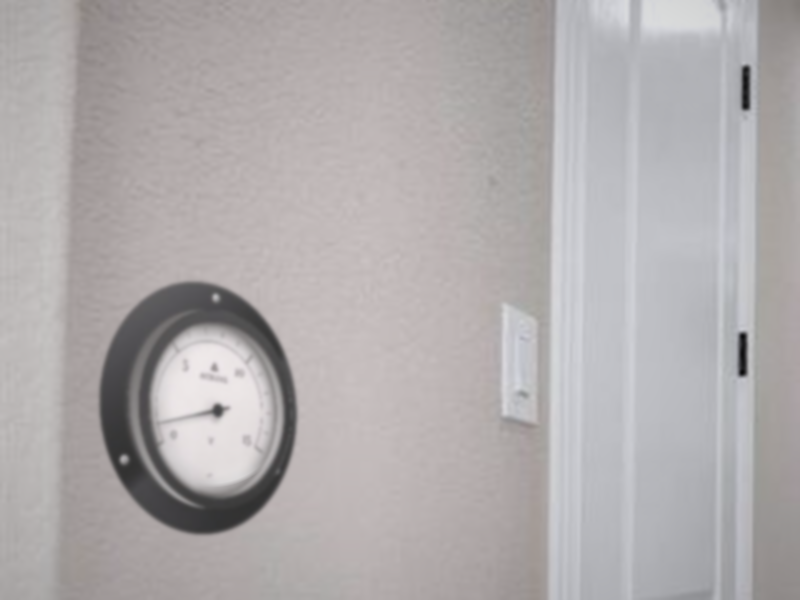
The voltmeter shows 1 V
